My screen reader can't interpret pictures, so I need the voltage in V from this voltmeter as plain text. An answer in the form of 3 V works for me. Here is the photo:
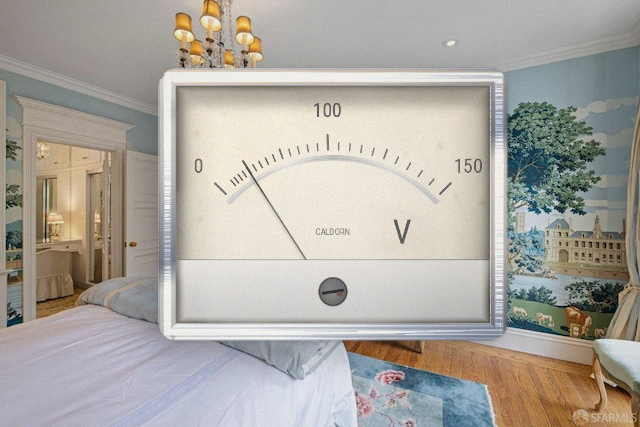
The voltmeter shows 50 V
